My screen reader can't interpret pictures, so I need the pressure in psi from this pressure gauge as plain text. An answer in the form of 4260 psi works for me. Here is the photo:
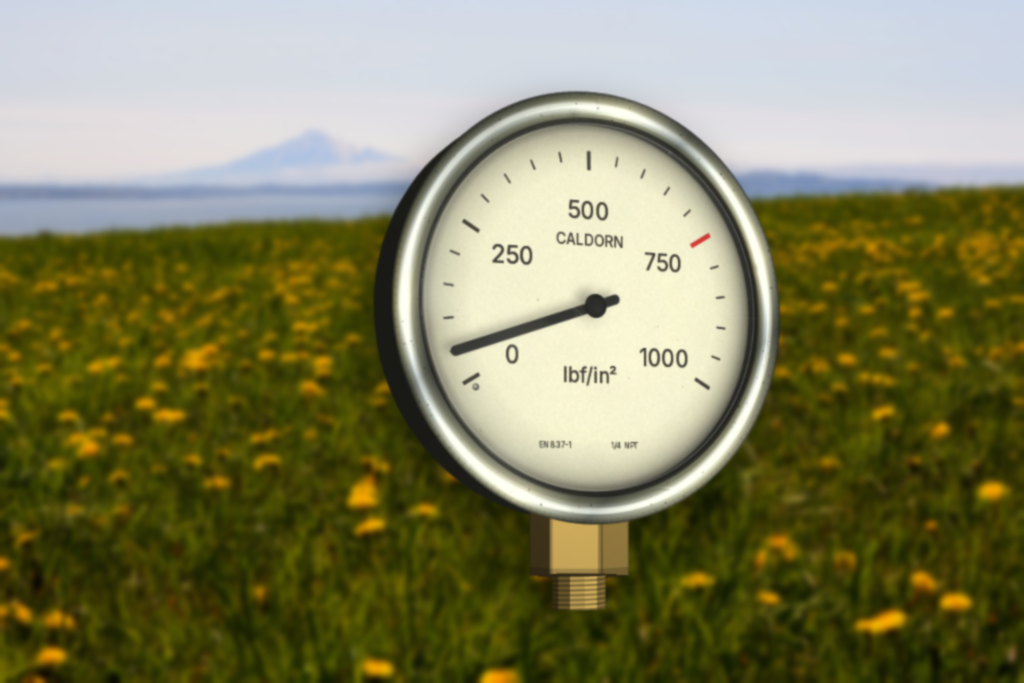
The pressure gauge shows 50 psi
